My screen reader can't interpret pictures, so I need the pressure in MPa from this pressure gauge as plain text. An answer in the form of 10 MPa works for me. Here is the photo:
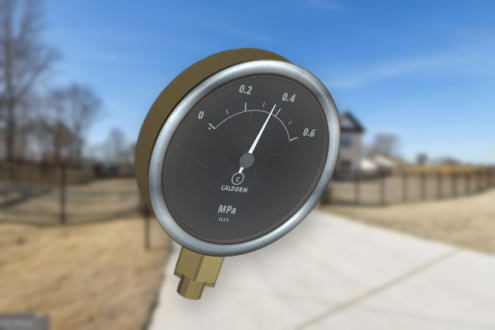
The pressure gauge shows 0.35 MPa
